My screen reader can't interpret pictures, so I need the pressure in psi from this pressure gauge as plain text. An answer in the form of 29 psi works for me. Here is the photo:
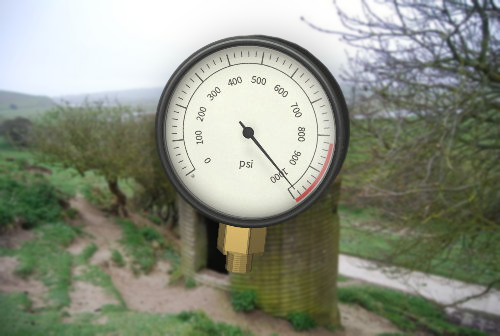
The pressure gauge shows 980 psi
